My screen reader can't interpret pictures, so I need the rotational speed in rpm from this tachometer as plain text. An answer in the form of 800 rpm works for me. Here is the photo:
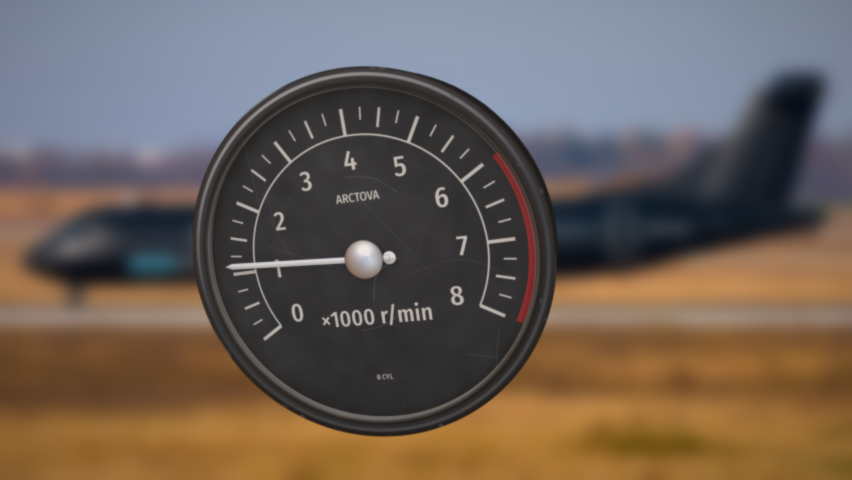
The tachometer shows 1125 rpm
